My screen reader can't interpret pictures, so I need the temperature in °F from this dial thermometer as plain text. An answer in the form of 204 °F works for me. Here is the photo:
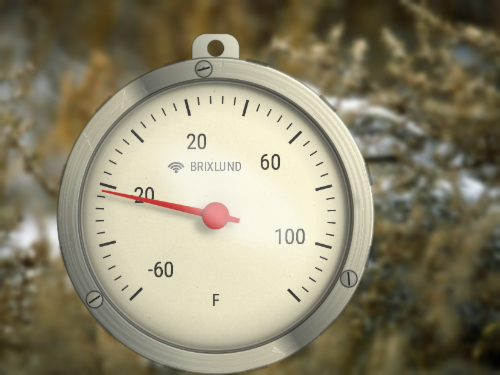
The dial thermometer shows -22 °F
